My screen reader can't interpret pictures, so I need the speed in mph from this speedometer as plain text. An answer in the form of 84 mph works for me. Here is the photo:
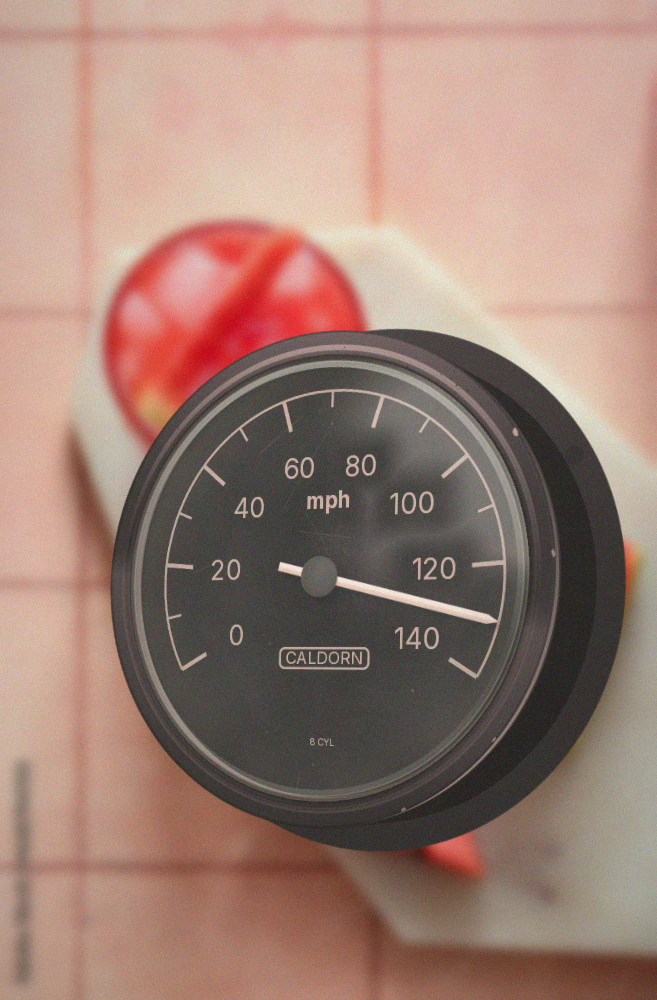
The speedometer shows 130 mph
